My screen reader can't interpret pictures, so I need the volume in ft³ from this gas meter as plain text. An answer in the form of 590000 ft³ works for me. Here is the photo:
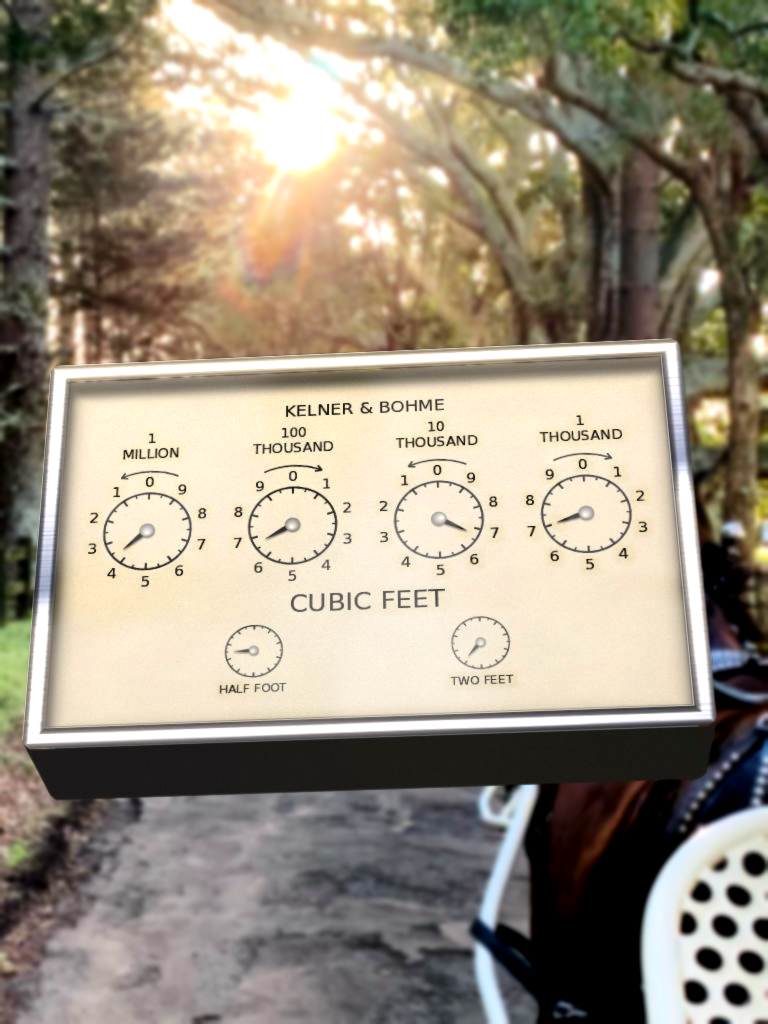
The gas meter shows 366700 ft³
